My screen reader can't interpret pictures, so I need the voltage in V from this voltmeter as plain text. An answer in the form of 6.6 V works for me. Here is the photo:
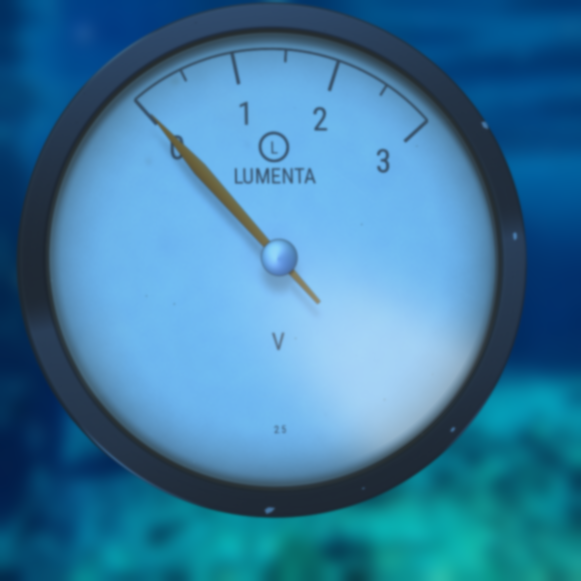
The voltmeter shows 0 V
